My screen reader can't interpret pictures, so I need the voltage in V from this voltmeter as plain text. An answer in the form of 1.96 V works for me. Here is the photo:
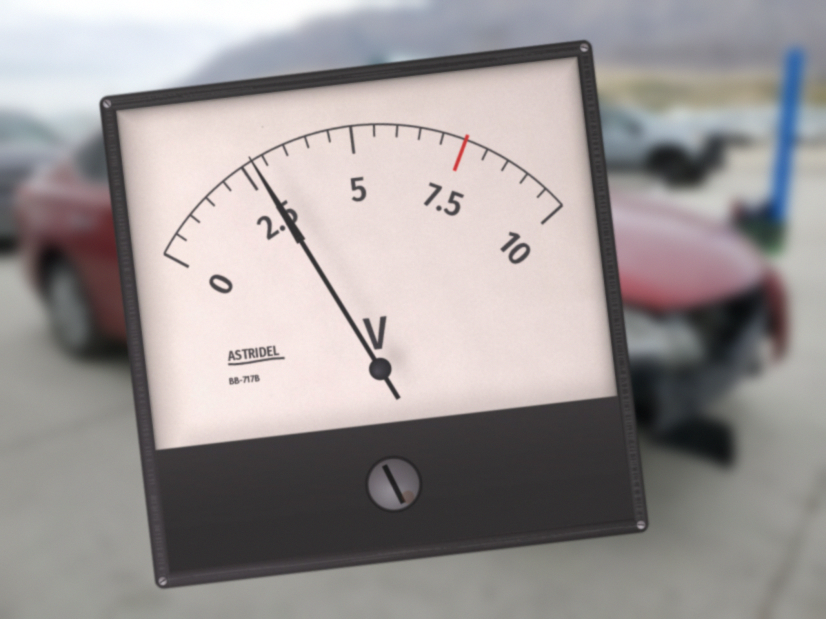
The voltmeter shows 2.75 V
